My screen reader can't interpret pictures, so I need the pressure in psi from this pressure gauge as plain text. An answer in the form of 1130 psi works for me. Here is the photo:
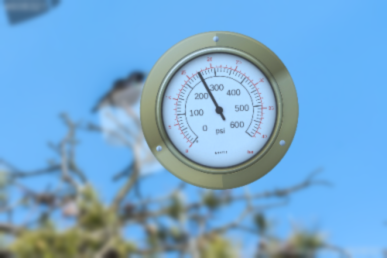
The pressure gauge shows 250 psi
